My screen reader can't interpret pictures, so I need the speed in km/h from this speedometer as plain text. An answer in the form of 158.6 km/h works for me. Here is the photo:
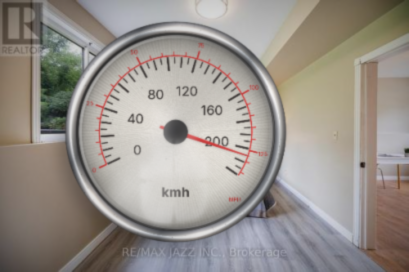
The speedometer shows 205 km/h
